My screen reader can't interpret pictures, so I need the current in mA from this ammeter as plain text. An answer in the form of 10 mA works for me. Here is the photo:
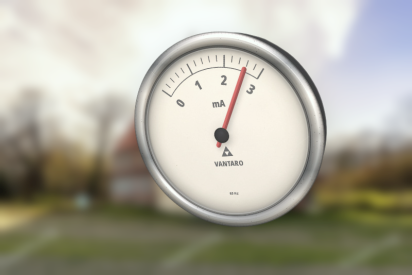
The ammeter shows 2.6 mA
